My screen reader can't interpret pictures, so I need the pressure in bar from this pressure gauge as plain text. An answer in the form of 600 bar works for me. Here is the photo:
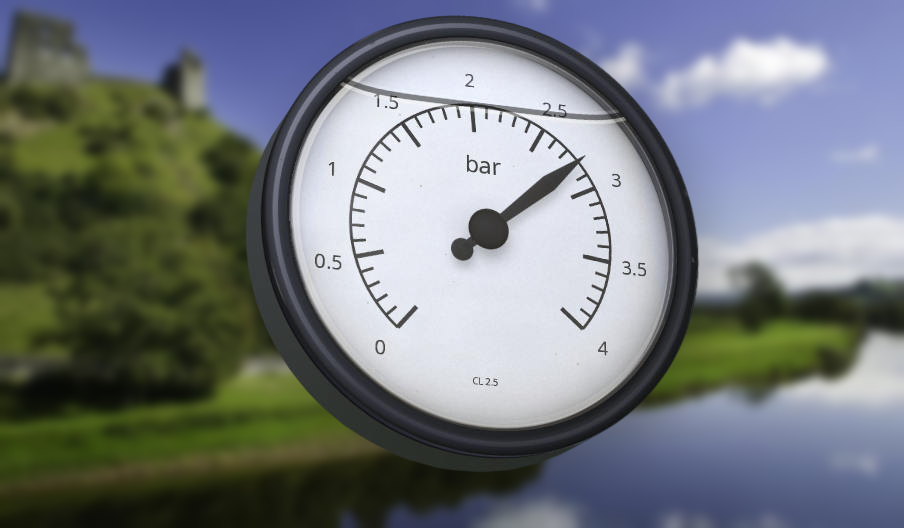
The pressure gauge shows 2.8 bar
